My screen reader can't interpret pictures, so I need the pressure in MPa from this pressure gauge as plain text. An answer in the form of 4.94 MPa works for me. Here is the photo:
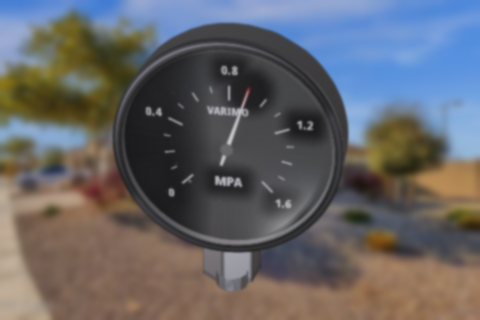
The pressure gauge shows 0.9 MPa
